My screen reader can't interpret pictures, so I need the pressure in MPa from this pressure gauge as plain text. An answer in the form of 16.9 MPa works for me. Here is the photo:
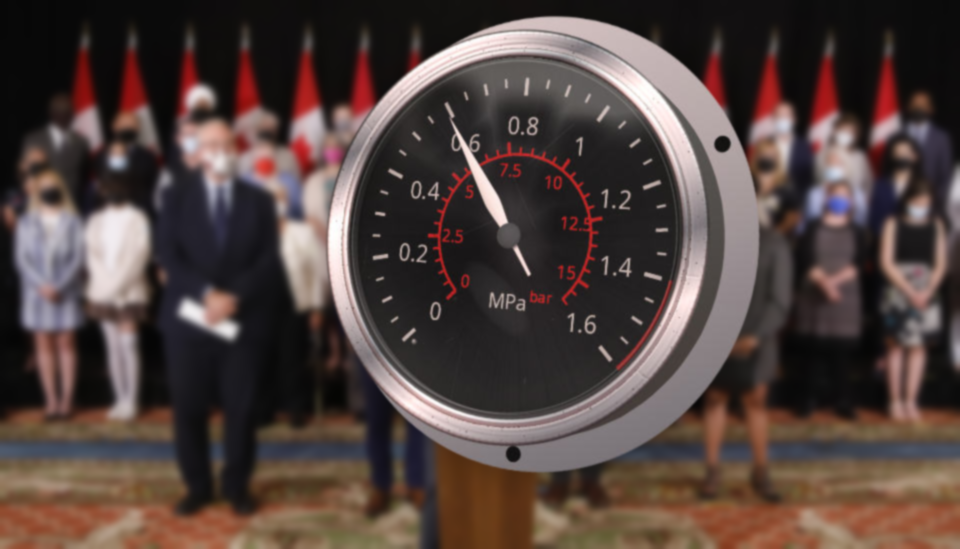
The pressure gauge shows 0.6 MPa
